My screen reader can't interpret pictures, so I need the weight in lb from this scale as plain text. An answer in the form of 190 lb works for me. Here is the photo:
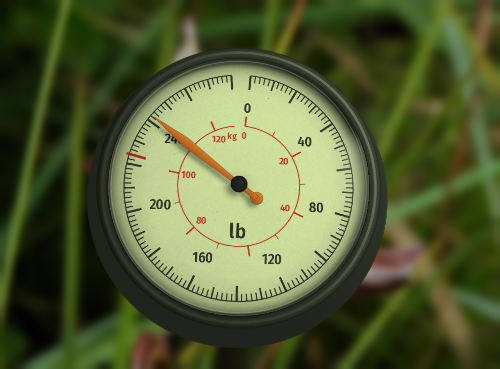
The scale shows 242 lb
